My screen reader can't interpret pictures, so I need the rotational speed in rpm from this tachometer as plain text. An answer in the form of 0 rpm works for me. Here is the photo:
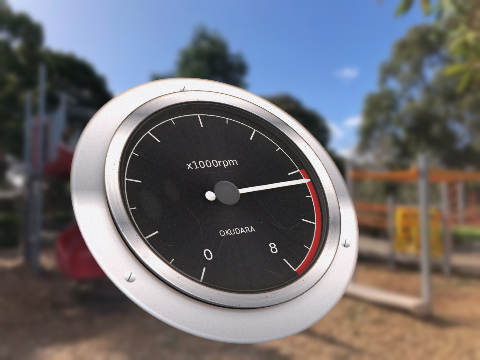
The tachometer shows 6250 rpm
